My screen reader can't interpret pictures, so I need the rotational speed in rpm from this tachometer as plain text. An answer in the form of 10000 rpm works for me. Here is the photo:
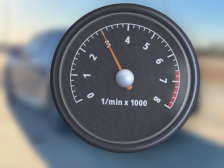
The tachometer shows 3000 rpm
